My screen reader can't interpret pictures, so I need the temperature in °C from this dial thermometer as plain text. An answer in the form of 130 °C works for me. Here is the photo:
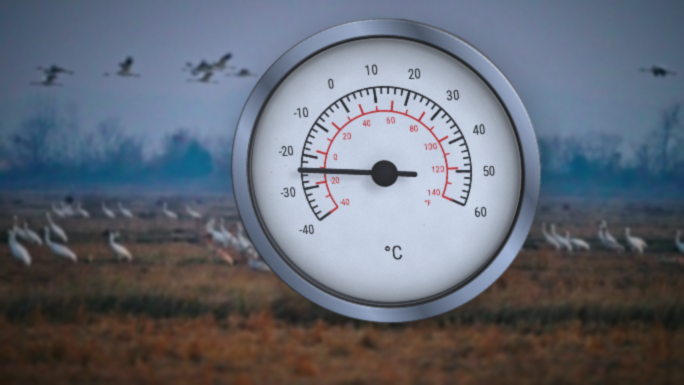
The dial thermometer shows -24 °C
